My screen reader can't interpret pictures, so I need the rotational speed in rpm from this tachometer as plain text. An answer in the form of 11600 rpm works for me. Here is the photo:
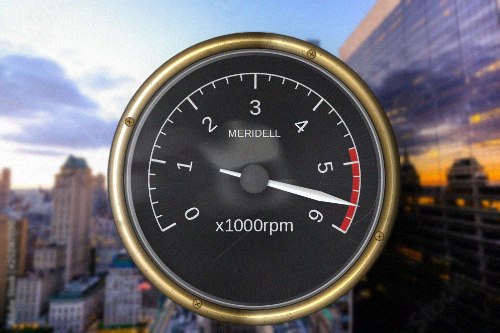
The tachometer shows 5600 rpm
